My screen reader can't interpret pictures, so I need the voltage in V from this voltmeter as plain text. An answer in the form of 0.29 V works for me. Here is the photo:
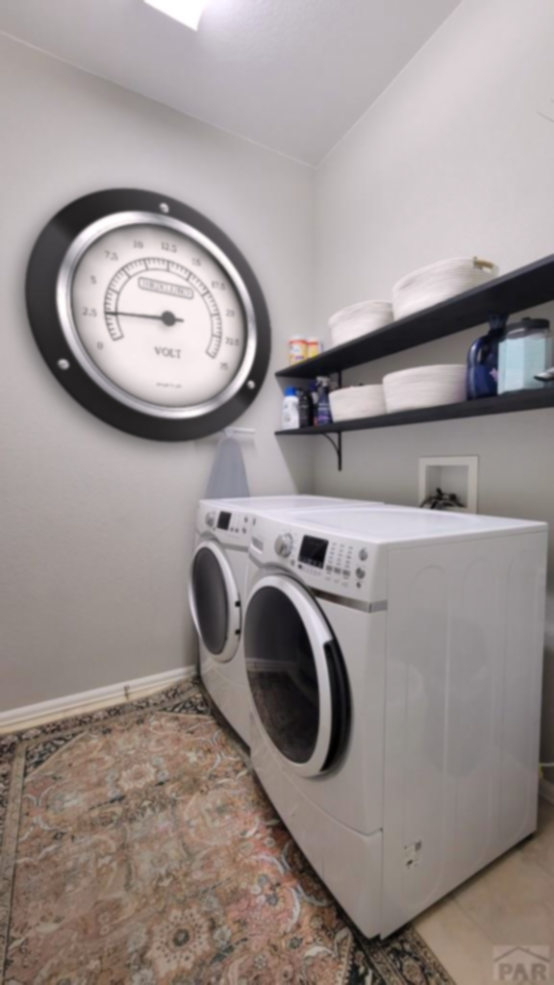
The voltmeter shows 2.5 V
